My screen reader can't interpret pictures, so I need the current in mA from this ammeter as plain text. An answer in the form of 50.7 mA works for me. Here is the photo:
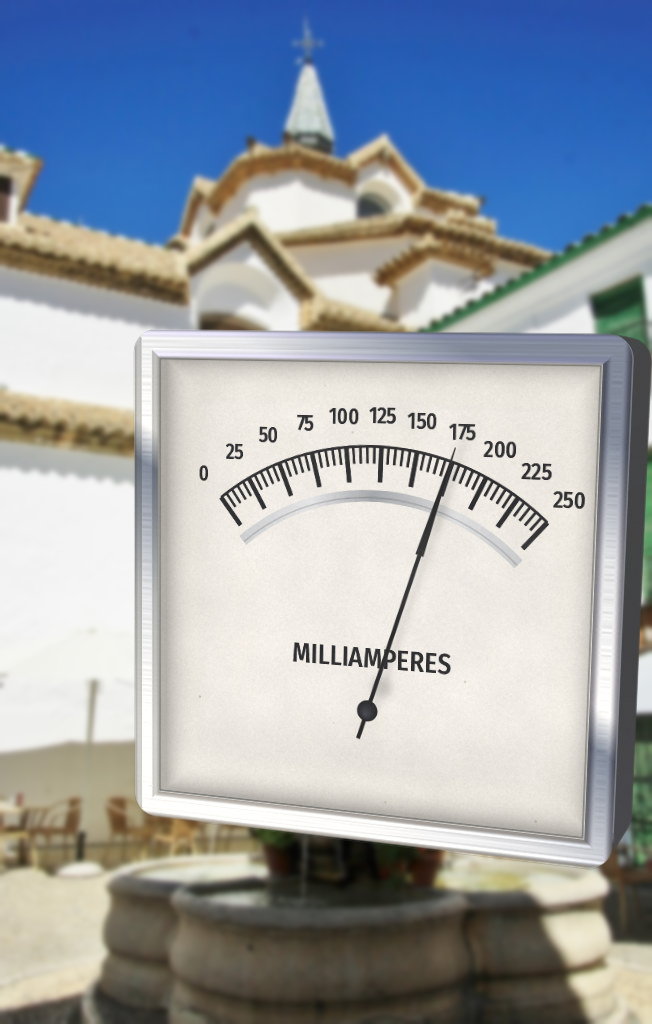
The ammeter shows 175 mA
